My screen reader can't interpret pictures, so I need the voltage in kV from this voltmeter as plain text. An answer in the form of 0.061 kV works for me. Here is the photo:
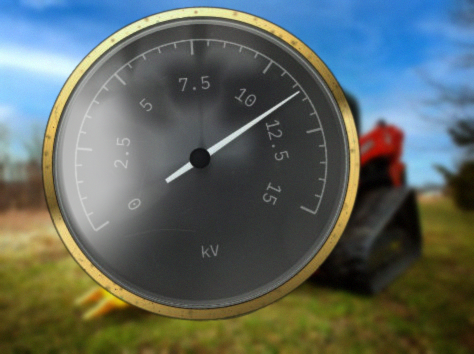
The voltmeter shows 11.25 kV
